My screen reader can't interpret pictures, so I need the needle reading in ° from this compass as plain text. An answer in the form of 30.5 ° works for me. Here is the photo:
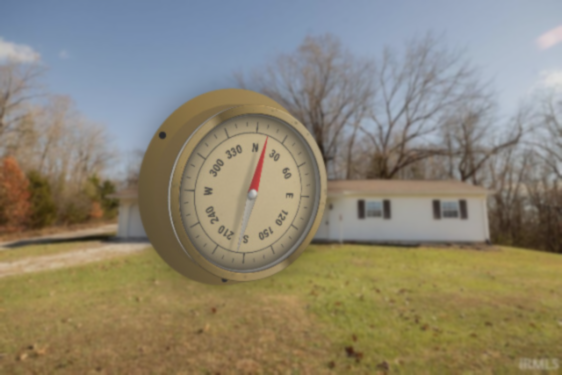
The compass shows 10 °
